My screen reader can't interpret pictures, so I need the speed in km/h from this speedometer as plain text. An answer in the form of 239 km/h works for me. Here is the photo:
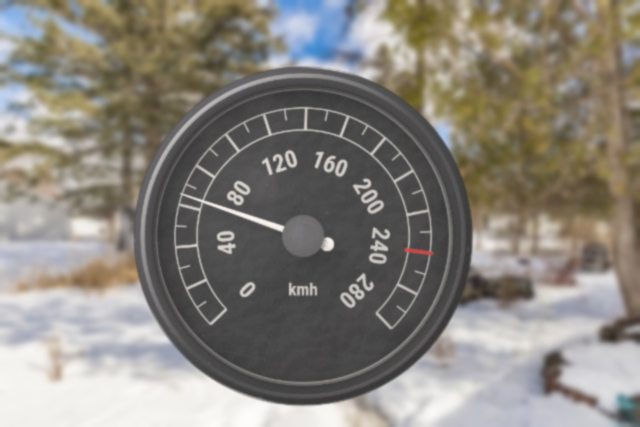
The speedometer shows 65 km/h
